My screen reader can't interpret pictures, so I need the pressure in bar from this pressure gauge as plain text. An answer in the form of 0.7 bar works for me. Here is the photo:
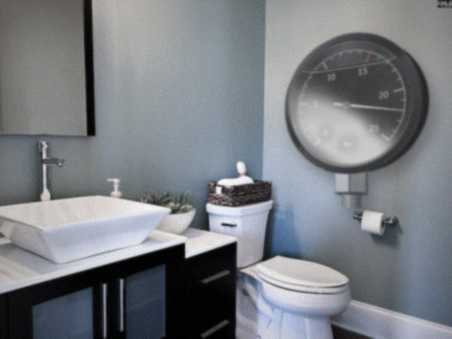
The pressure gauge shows 22 bar
